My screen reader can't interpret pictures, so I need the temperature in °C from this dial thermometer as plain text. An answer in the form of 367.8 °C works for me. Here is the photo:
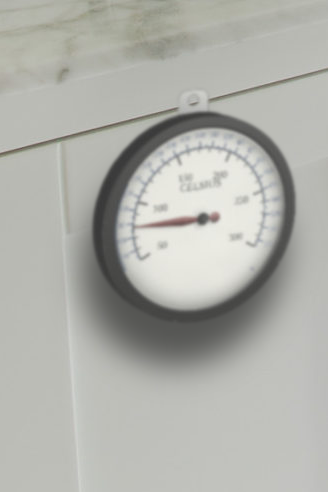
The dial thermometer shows 80 °C
